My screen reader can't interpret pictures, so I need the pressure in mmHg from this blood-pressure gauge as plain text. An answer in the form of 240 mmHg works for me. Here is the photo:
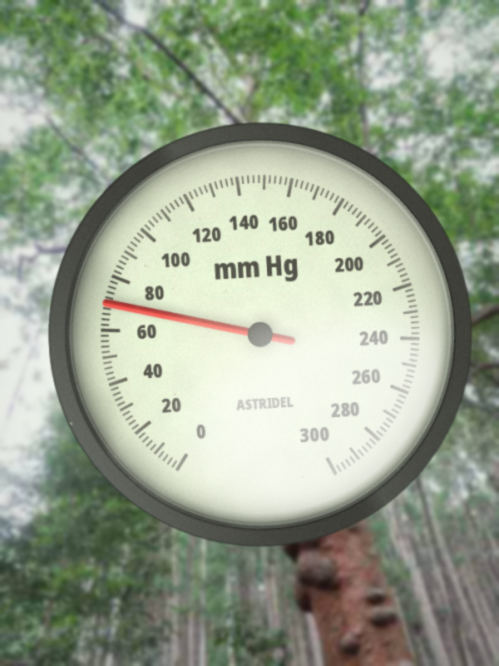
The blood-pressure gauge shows 70 mmHg
